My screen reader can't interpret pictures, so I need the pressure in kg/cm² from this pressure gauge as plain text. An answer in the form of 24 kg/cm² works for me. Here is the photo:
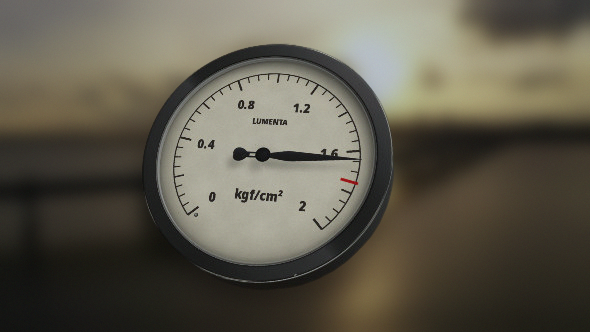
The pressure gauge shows 1.65 kg/cm²
